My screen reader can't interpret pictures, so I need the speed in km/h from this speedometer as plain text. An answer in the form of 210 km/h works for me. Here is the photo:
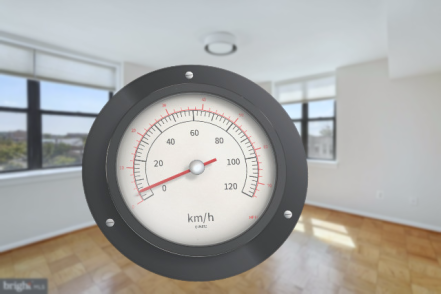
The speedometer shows 4 km/h
